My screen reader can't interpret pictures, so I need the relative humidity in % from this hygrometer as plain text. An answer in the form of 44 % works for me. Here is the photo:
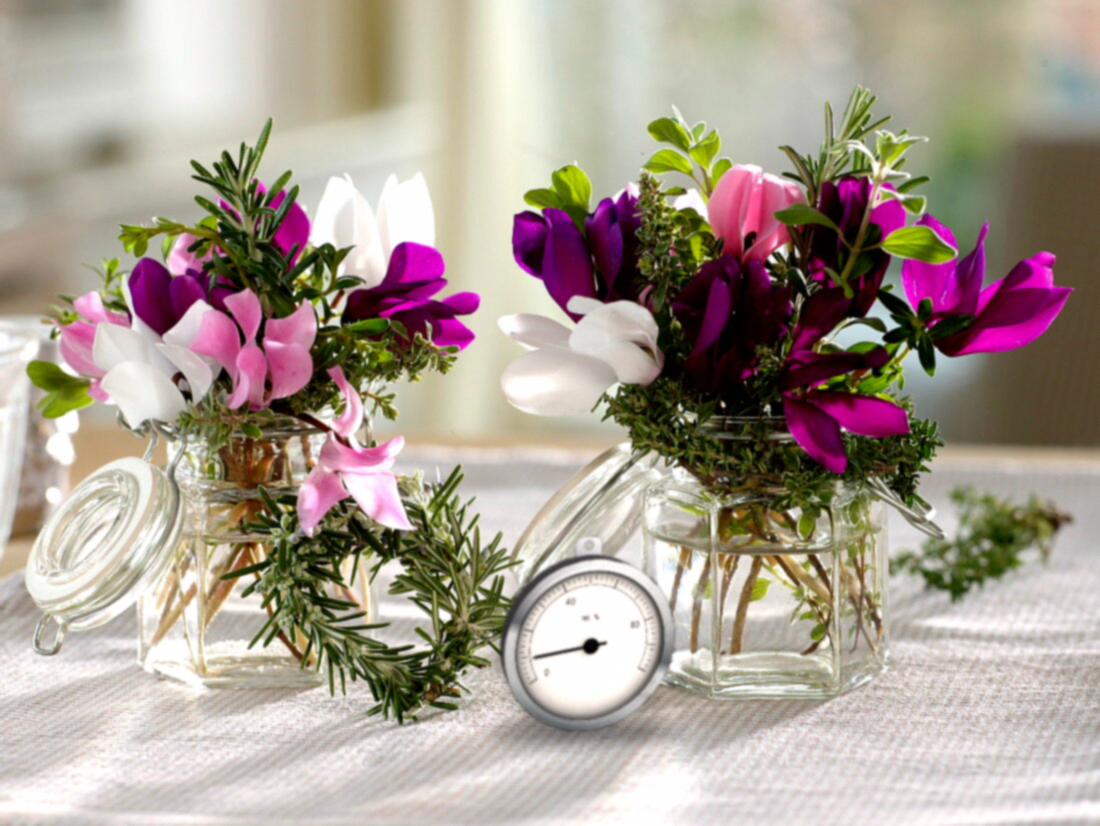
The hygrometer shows 10 %
